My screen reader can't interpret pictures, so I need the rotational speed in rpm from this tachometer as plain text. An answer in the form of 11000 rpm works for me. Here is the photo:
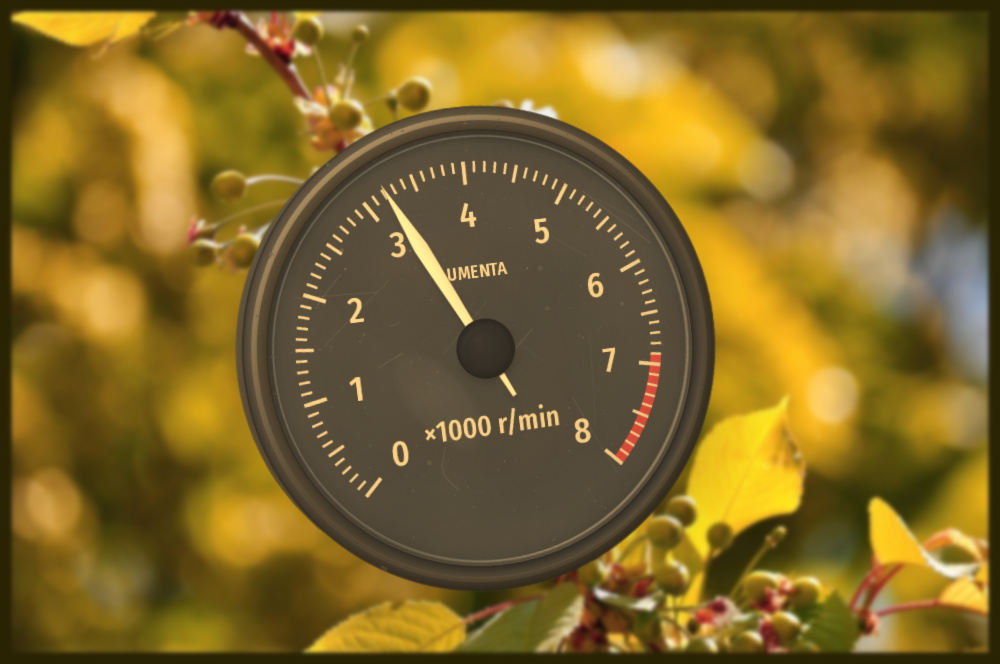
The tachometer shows 3200 rpm
